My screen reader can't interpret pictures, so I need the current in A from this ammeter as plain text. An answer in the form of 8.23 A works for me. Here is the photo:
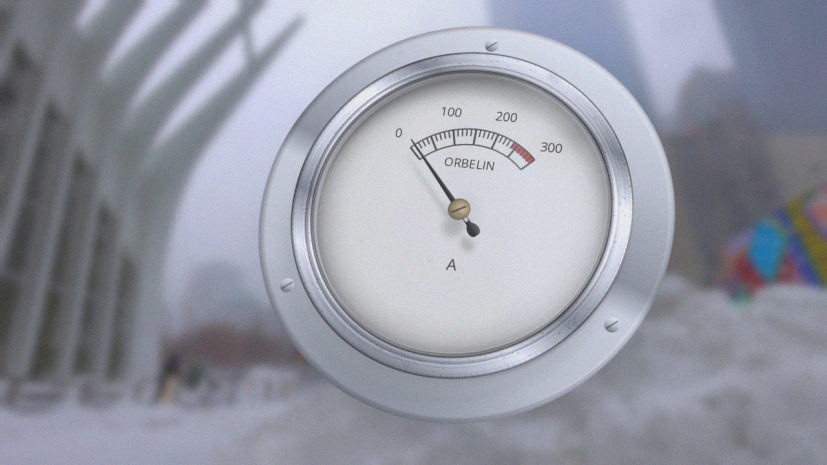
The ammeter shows 10 A
